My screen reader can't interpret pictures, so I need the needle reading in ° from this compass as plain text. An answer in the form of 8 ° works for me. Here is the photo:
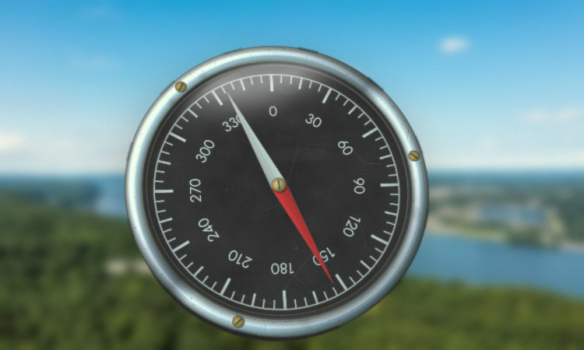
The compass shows 155 °
